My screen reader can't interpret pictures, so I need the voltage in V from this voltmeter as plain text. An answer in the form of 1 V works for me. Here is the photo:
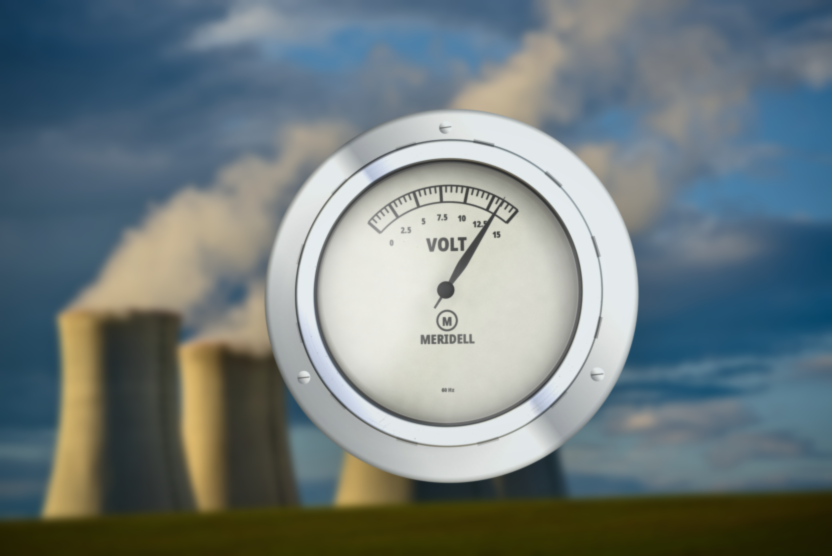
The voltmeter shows 13.5 V
